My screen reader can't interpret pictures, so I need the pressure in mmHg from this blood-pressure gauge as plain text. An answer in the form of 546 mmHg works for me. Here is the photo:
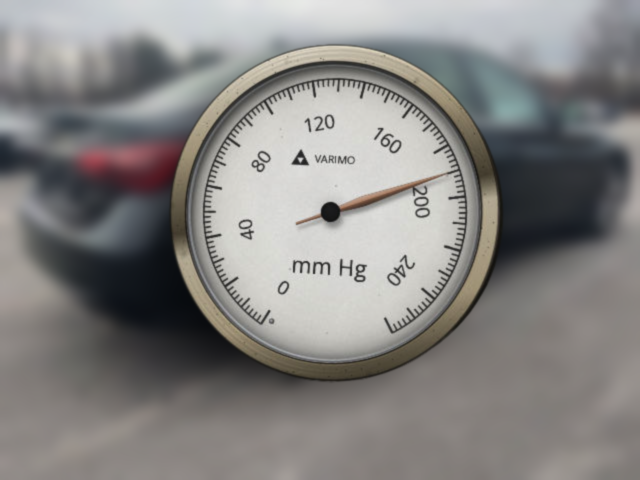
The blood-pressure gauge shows 190 mmHg
